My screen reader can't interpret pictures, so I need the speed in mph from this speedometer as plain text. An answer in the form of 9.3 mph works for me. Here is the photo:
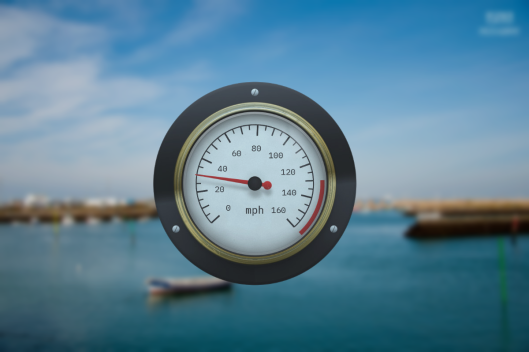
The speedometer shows 30 mph
